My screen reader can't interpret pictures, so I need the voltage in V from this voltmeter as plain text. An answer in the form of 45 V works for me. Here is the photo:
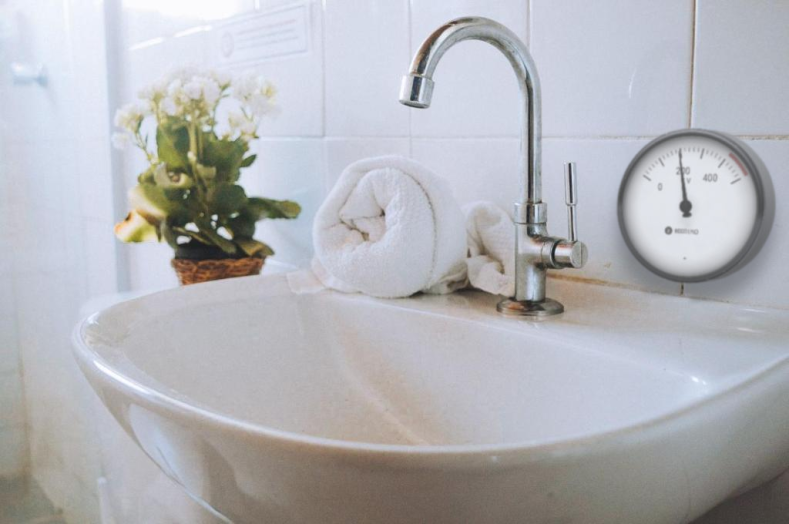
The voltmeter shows 200 V
